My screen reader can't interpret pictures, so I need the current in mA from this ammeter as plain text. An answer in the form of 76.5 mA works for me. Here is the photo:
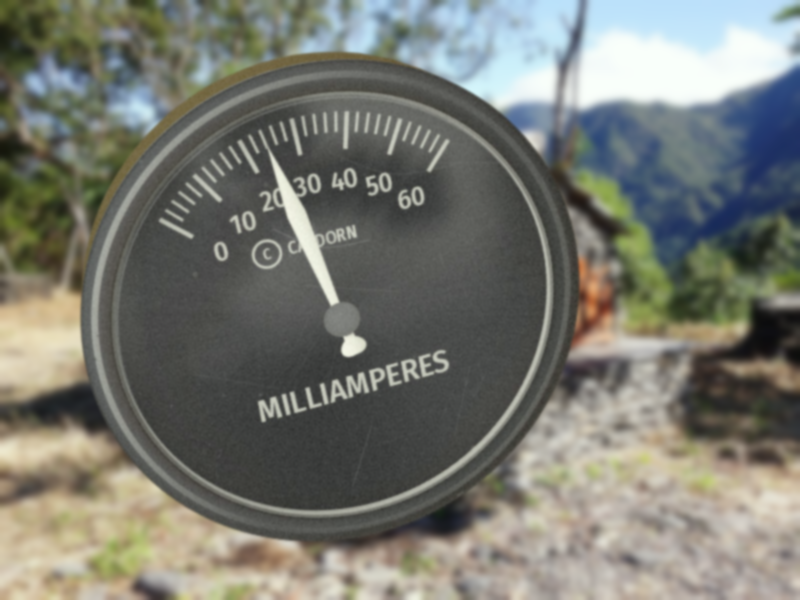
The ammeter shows 24 mA
